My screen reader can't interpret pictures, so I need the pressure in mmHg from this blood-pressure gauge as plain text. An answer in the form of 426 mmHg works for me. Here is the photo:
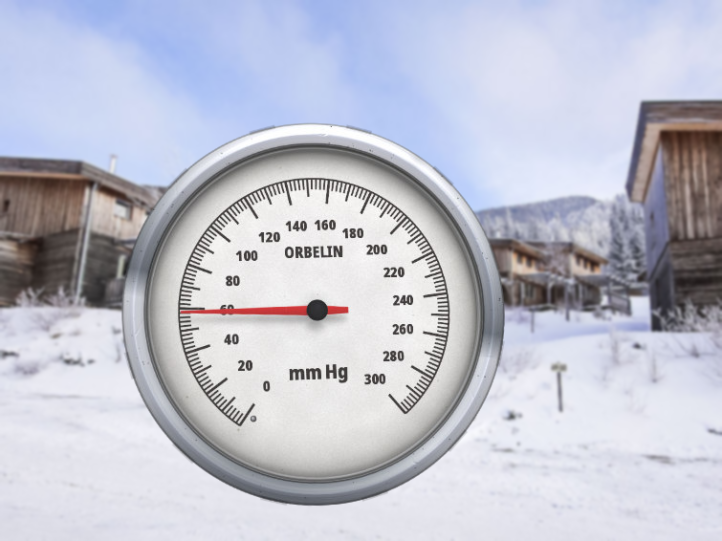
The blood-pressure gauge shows 58 mmHg
